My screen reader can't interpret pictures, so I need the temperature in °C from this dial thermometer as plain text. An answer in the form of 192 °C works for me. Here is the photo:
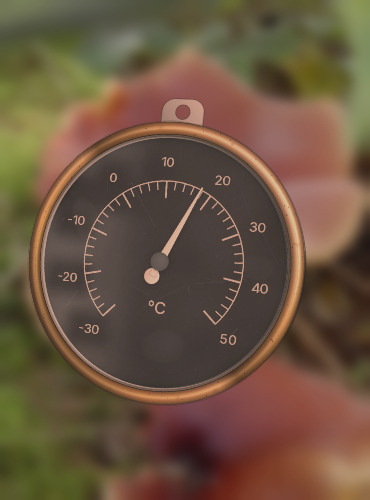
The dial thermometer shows 18 °C
